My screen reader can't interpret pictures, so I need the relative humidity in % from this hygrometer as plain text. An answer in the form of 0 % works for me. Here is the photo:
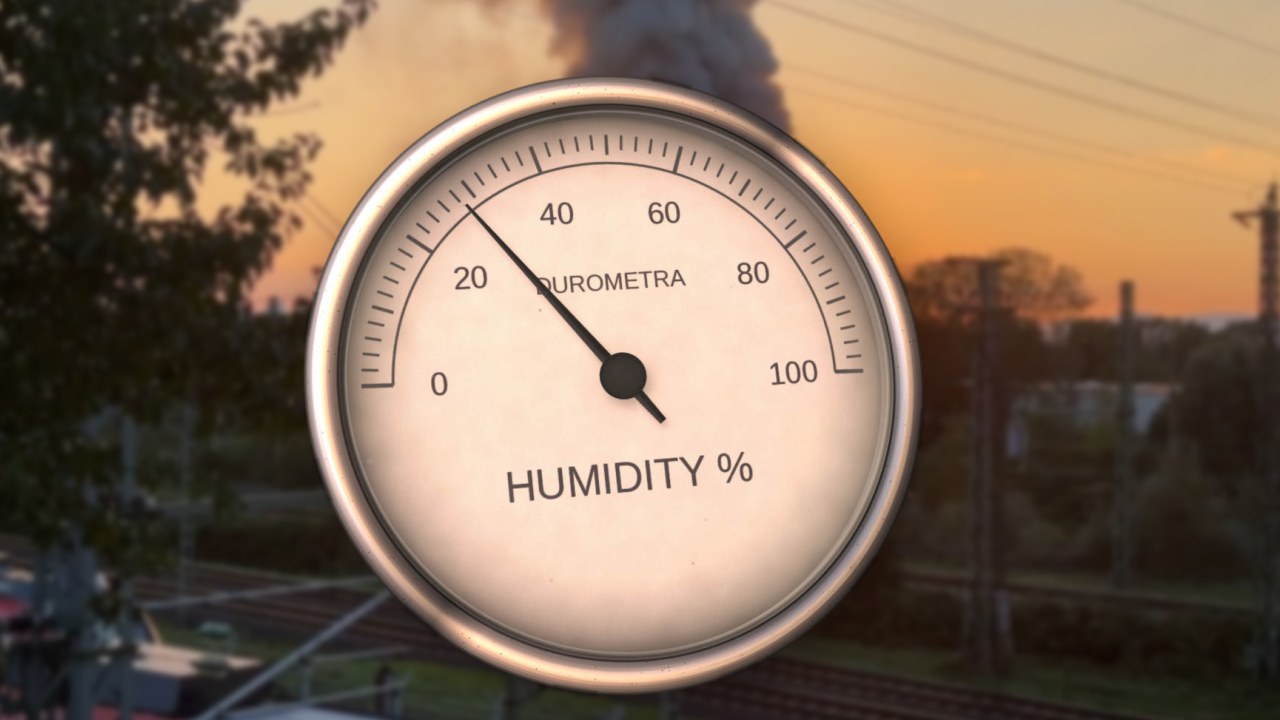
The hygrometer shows 28 %
